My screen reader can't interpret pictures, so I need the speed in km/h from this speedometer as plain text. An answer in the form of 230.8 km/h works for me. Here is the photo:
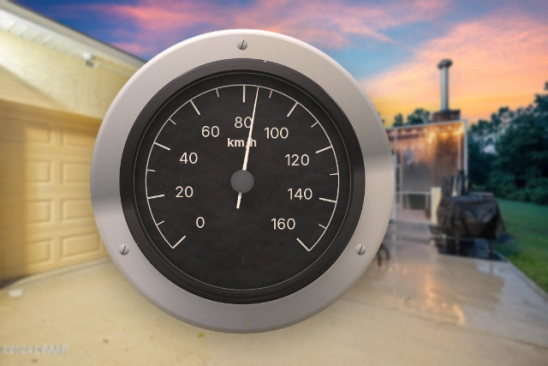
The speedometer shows 85 km/h
